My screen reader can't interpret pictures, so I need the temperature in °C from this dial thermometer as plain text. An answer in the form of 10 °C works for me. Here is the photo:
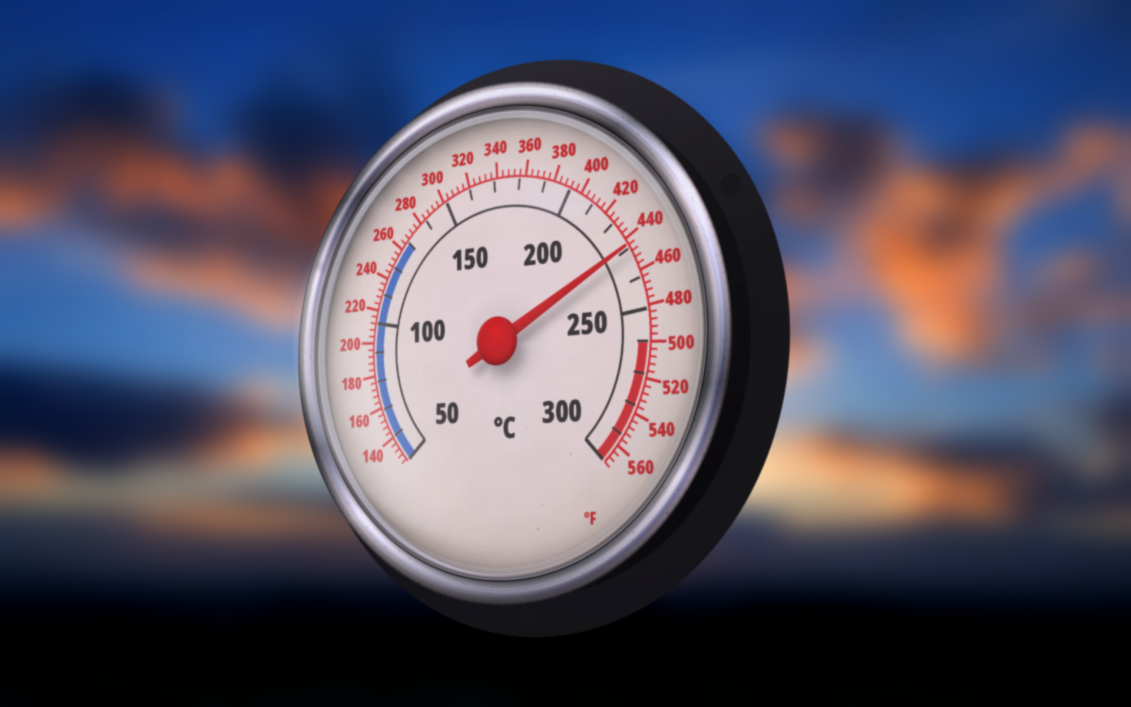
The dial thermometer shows 230 °C
